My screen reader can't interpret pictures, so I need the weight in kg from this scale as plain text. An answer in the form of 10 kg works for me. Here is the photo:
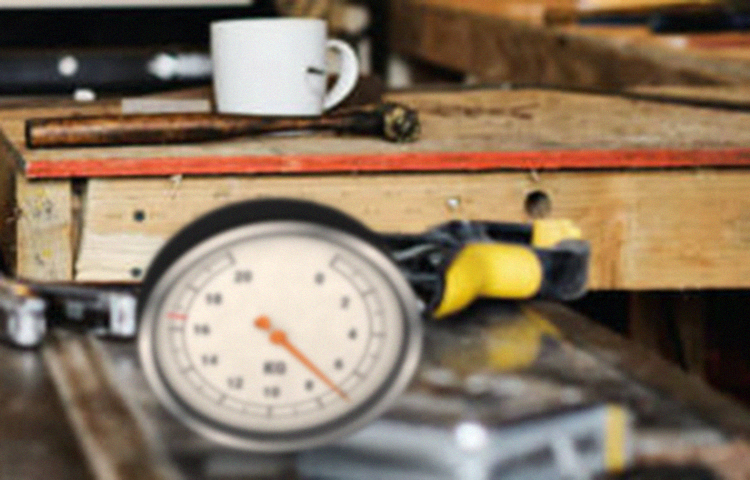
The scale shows 7 kg
